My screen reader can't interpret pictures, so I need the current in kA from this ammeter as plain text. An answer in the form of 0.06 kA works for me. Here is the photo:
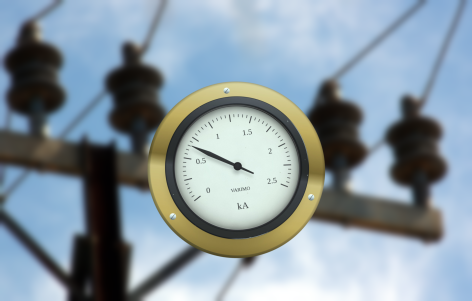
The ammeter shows 0.65 kA
